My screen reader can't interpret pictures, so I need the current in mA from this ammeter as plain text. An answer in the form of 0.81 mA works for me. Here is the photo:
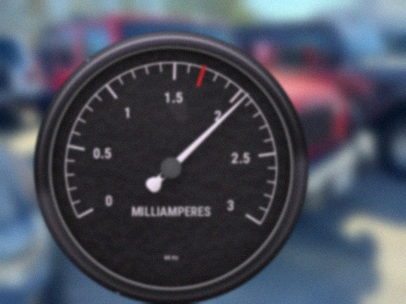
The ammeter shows 2.05 mA
